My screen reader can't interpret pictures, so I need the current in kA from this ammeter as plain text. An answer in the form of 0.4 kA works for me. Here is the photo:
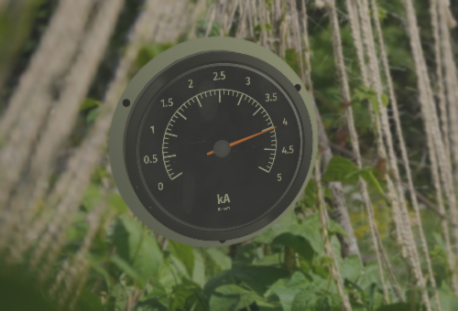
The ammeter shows 4 kA
